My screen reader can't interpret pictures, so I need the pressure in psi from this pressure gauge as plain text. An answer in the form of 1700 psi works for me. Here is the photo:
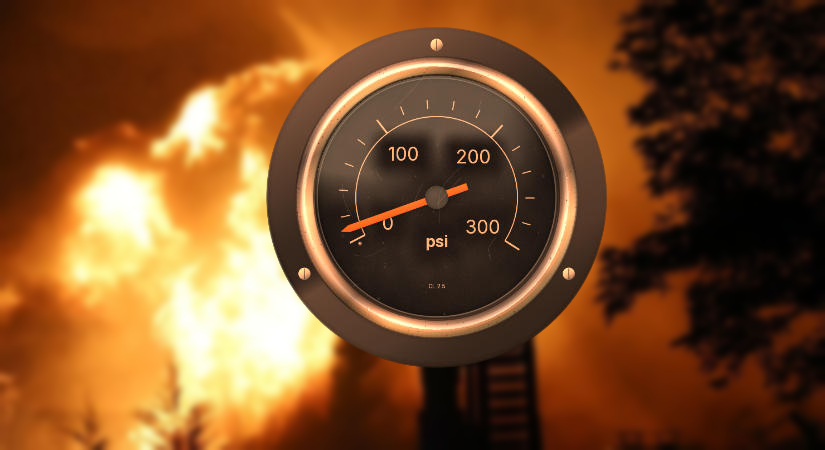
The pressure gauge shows 10 psi
